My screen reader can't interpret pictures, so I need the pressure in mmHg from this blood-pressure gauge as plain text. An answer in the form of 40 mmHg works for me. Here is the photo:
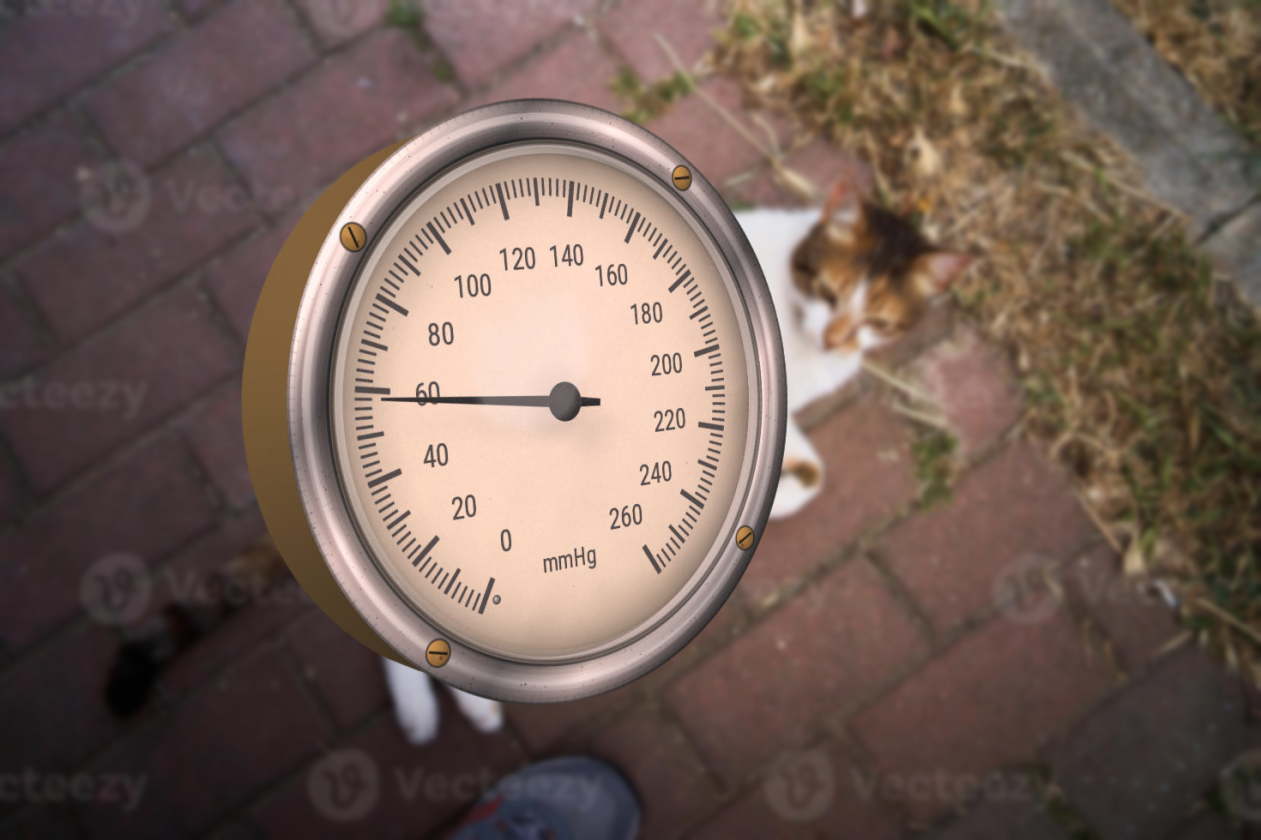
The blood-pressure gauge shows 58 mmHg
